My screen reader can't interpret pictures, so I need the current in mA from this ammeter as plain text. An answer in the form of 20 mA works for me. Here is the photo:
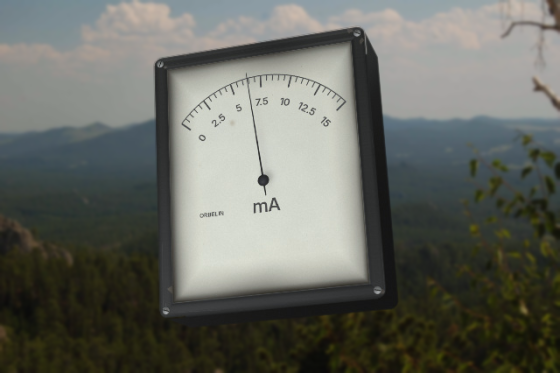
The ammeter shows 6.5 mA
